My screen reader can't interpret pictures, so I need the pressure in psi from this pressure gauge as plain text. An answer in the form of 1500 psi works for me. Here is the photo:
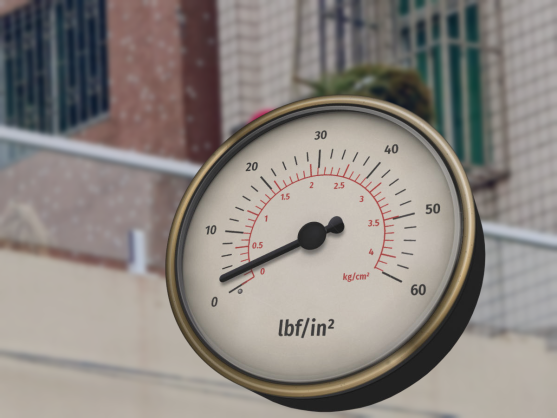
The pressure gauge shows 2 psi
